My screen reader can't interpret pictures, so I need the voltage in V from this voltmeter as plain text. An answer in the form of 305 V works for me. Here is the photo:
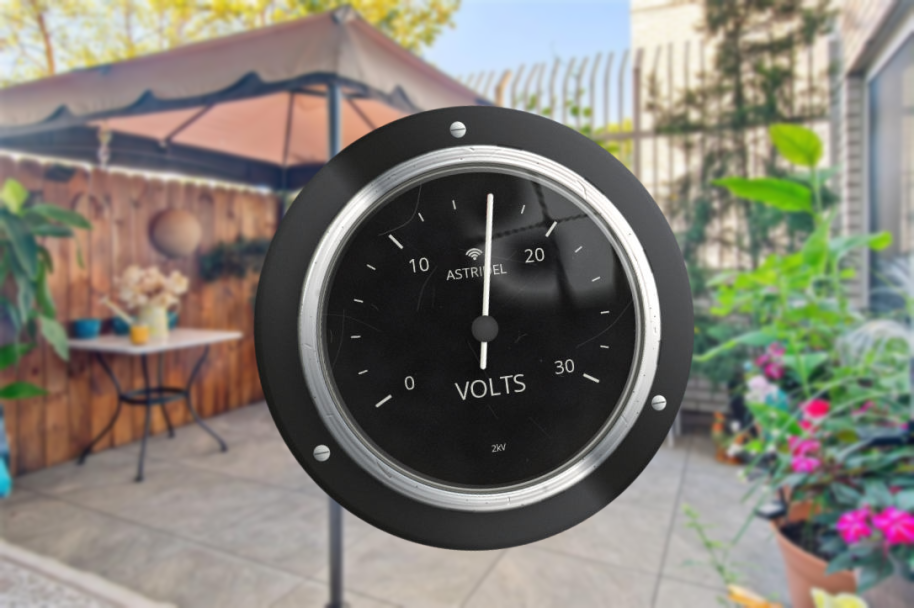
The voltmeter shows 16 V
